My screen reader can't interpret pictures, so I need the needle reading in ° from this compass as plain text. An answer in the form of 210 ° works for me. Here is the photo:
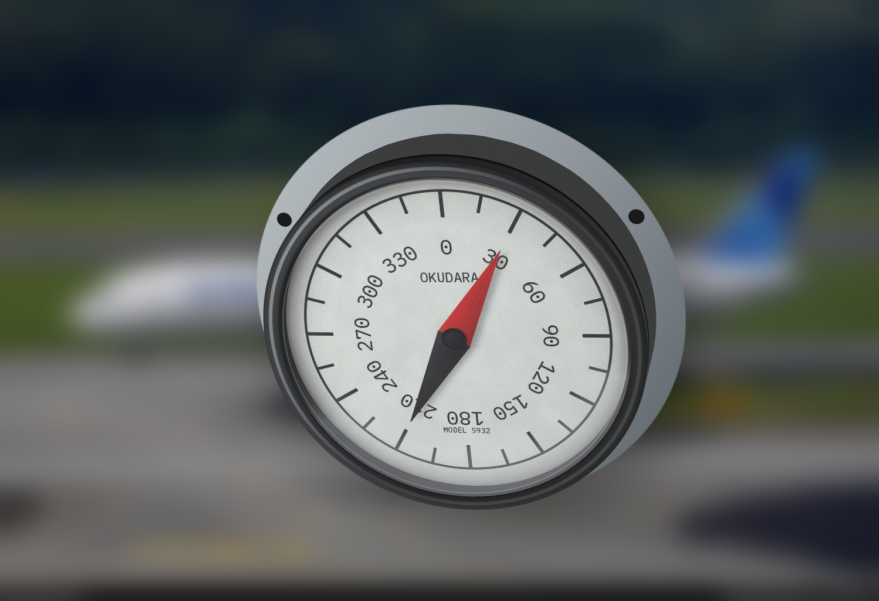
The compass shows 30 °
